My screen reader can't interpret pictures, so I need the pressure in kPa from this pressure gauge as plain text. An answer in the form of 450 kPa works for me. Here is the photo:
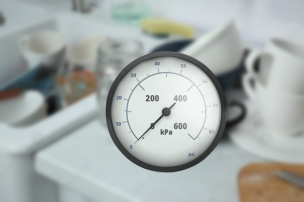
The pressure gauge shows 0 kPa
